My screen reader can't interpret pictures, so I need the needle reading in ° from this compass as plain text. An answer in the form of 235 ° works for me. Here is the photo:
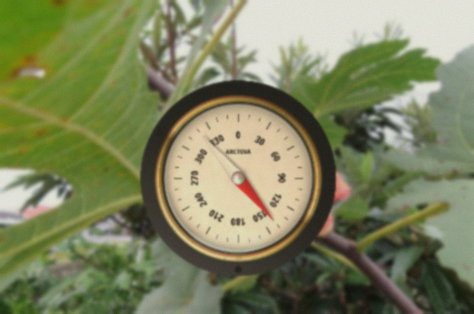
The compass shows 140 °
